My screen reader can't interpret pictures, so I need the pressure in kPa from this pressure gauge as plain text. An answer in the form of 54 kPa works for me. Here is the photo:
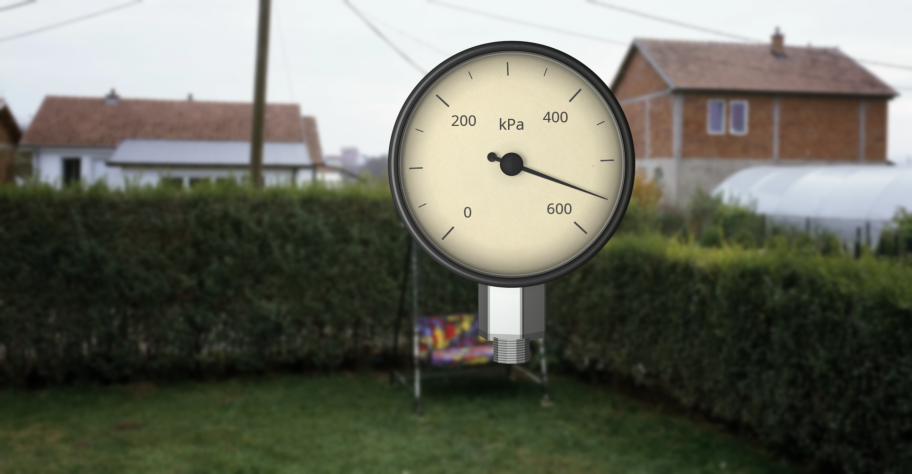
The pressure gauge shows 550 kPa
